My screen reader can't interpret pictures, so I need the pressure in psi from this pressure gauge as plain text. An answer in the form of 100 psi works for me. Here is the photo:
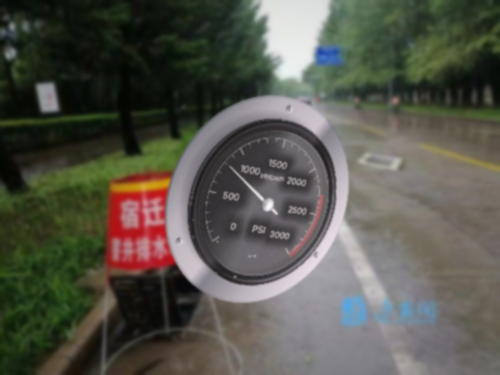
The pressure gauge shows 800 psi
